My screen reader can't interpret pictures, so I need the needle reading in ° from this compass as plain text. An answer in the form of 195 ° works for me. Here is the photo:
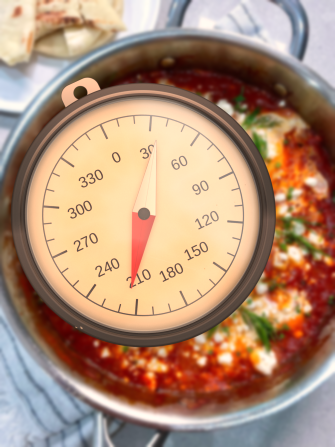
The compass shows 215 °
